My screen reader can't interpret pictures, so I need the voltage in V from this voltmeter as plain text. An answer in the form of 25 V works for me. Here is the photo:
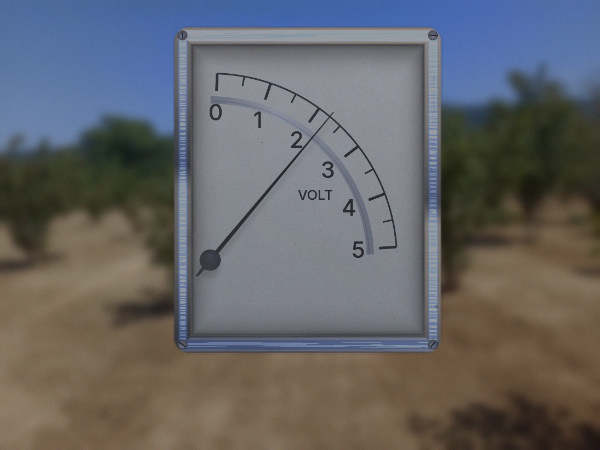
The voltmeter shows 2.25 V
